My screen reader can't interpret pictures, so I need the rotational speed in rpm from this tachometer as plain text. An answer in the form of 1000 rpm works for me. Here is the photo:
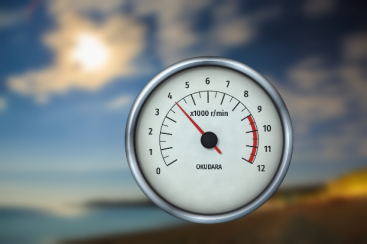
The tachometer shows 4000 rpm
